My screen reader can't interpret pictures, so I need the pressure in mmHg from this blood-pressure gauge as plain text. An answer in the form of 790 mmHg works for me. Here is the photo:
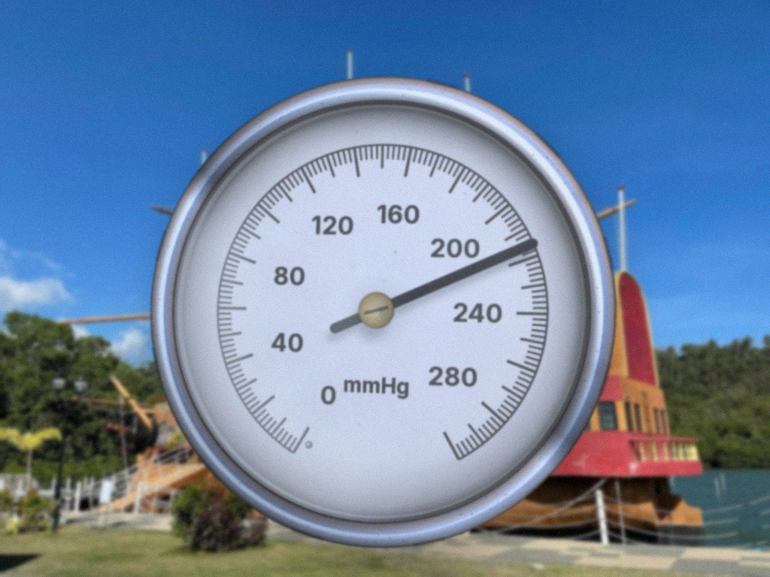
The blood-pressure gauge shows 216 mmHg
